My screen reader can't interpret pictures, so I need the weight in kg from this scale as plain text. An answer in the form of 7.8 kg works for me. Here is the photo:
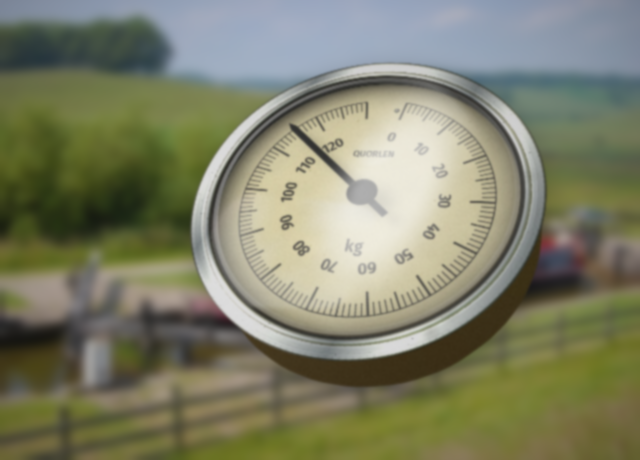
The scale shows 115 kg
